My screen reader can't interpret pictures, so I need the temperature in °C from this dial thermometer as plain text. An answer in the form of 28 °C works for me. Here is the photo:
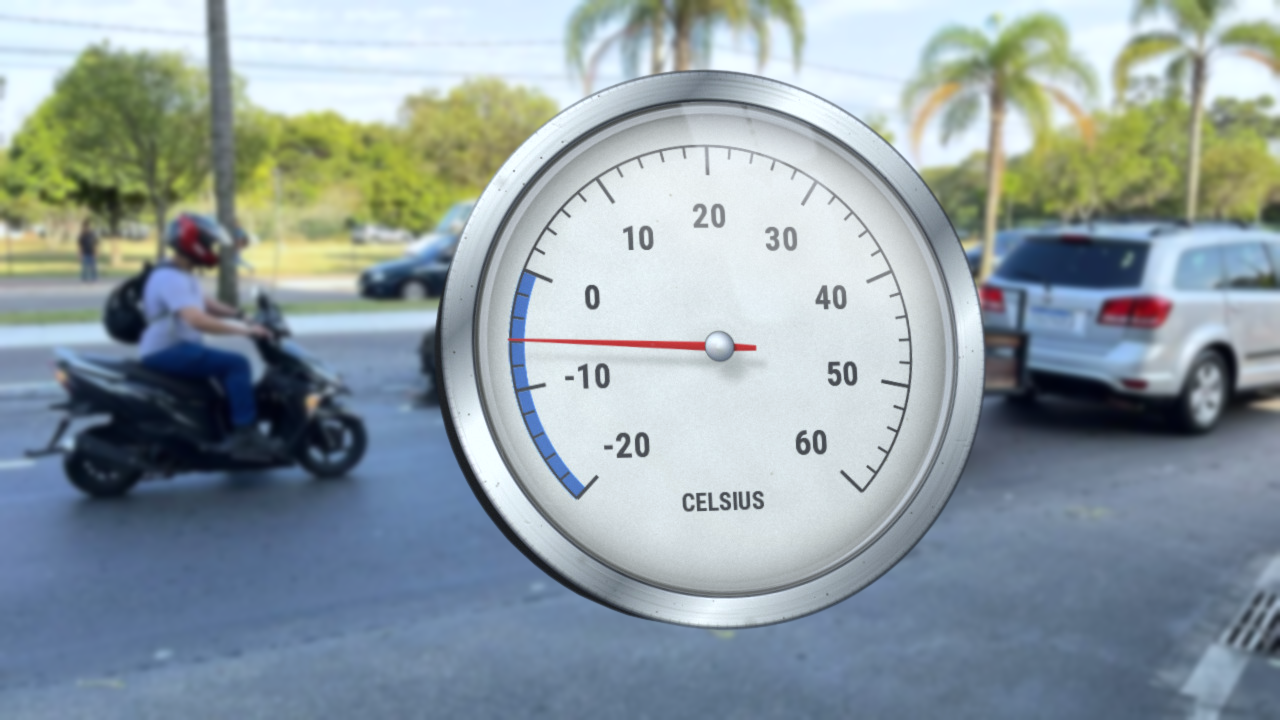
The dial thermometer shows -6 °C
